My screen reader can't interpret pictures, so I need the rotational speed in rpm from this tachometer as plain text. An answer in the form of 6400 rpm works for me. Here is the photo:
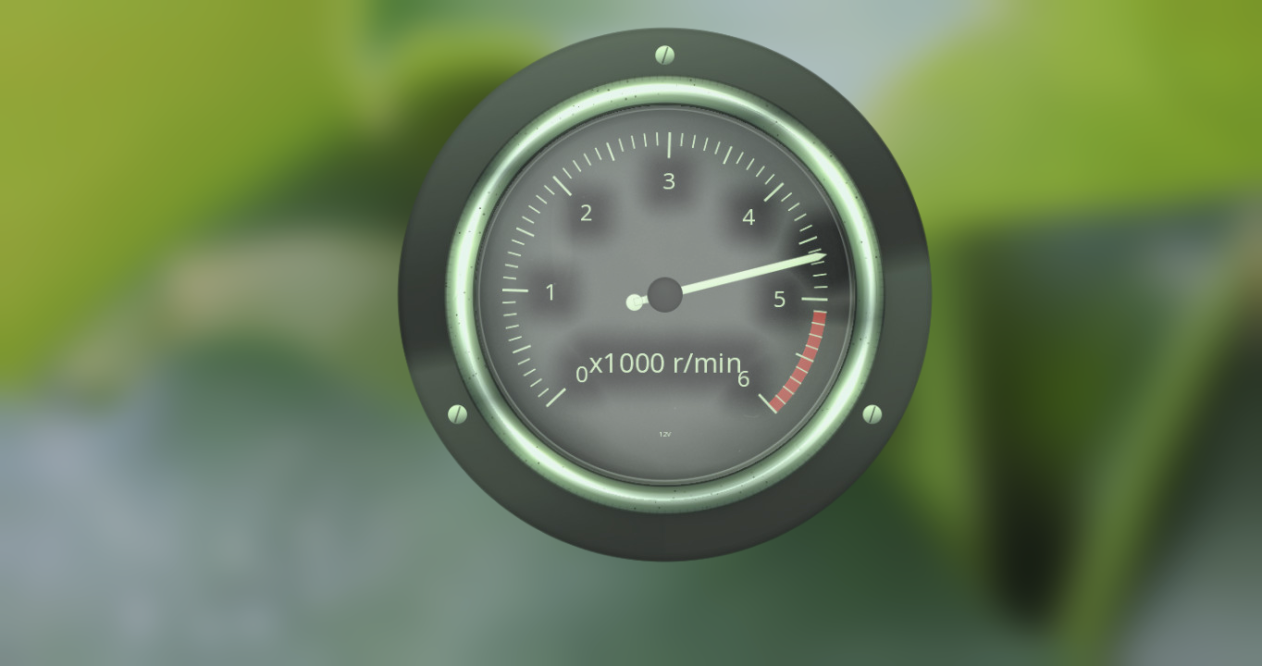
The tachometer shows 4650 rpm
